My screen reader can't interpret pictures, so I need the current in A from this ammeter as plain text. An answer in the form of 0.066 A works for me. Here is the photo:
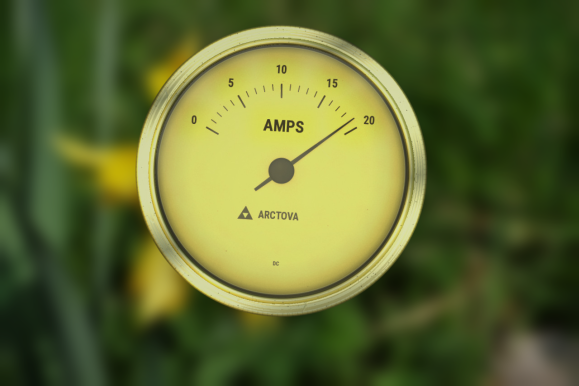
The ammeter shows 19 A
